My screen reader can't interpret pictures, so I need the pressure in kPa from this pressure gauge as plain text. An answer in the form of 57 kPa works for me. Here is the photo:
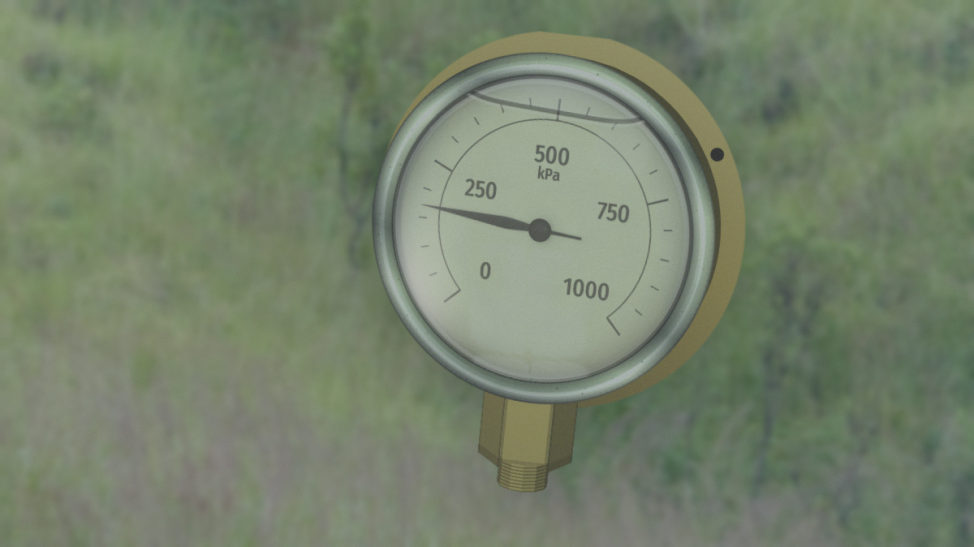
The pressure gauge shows 175 kPa
